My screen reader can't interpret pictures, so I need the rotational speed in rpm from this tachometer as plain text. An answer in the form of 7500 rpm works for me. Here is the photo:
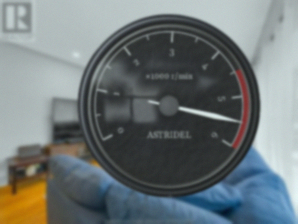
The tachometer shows 5500 rpm
